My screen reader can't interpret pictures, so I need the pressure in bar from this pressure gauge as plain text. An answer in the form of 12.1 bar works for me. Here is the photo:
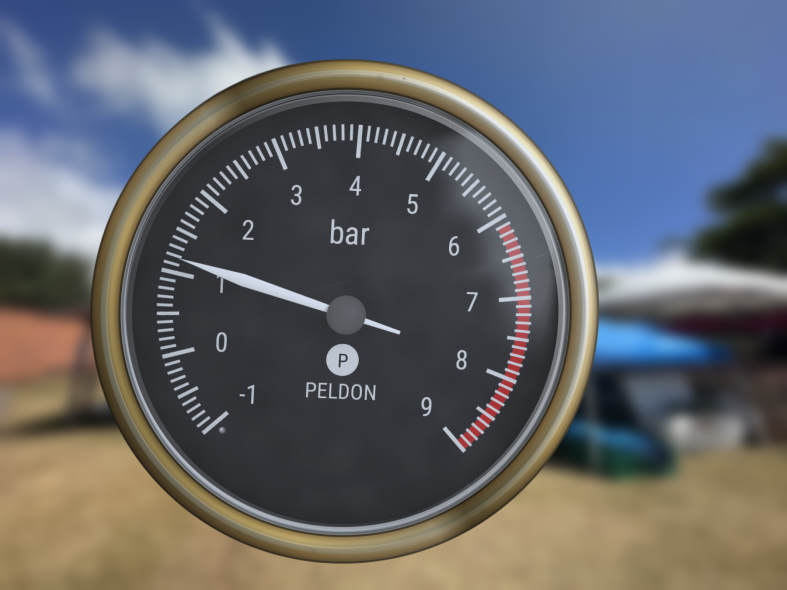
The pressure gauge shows 1.2 bar
